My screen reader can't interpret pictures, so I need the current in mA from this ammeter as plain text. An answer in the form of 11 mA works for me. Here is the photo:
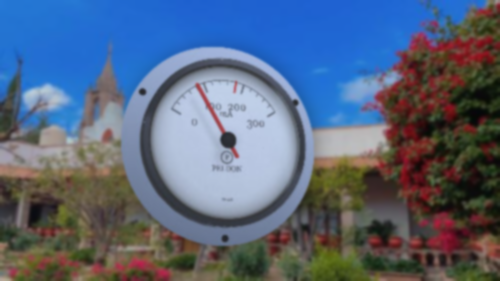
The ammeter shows 80 mA
